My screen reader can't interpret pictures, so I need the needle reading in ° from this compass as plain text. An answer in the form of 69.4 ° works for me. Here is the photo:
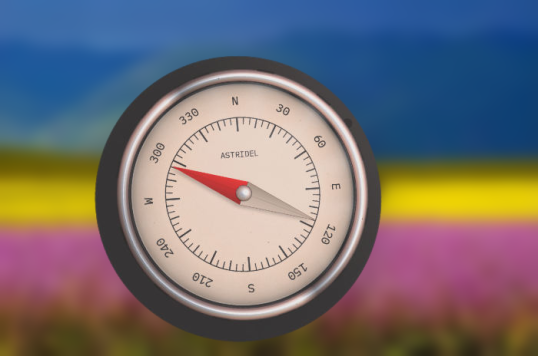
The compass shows 295 °
